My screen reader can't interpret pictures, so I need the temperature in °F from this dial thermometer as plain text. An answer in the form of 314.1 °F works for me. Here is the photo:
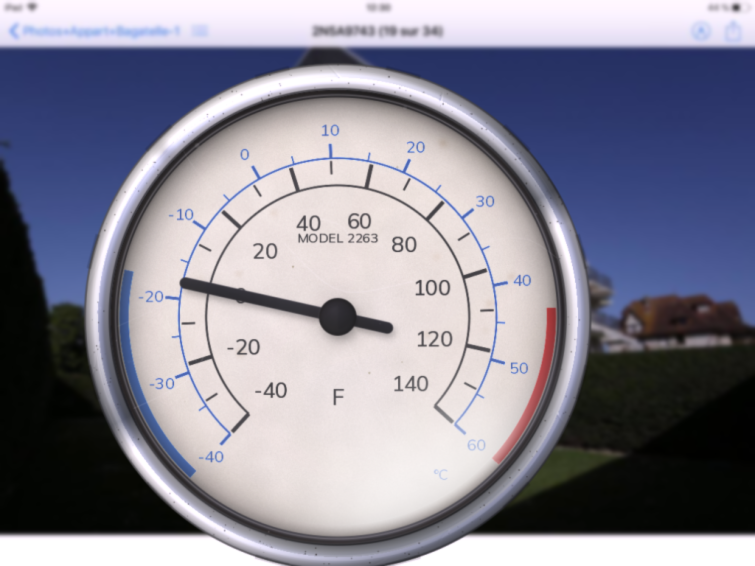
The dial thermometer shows 0 °F
